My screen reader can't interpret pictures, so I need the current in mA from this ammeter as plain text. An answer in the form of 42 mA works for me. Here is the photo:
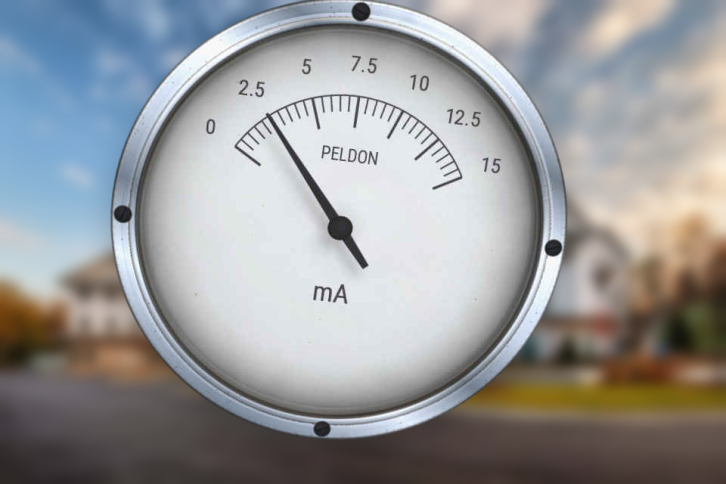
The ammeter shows 2.5 mA
